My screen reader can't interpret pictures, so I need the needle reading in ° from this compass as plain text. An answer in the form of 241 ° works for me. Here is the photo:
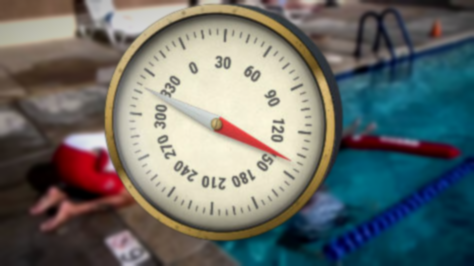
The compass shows 140 °
